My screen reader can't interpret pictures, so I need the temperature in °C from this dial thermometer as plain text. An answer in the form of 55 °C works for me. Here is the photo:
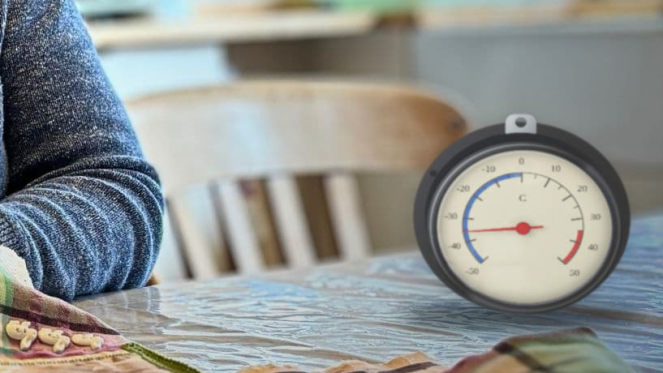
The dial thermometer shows -35 °C
